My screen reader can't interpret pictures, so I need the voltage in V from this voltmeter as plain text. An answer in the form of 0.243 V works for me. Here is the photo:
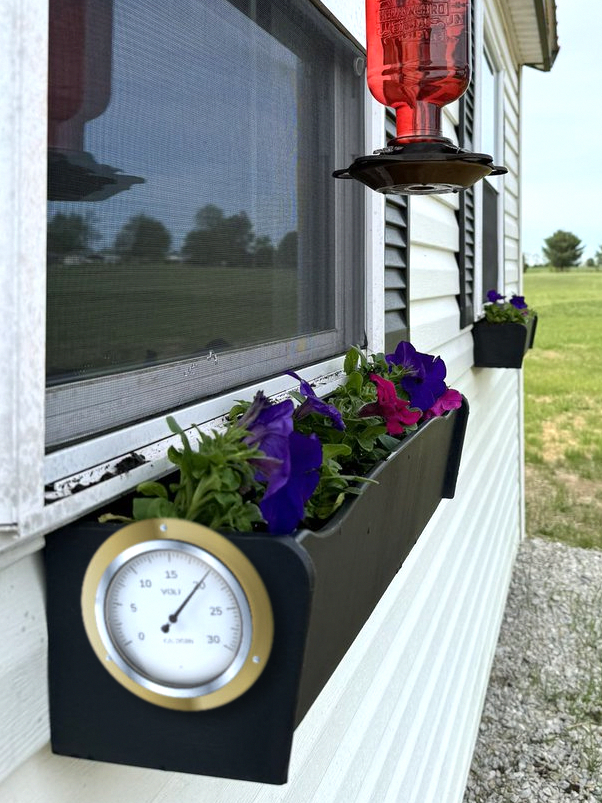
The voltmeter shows 20 V
